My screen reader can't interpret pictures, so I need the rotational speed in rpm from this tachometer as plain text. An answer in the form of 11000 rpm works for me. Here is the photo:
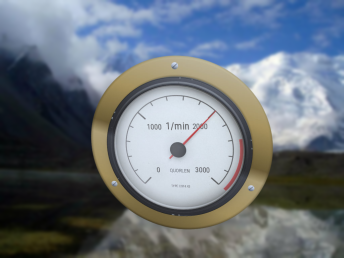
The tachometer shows 2000 rpm
